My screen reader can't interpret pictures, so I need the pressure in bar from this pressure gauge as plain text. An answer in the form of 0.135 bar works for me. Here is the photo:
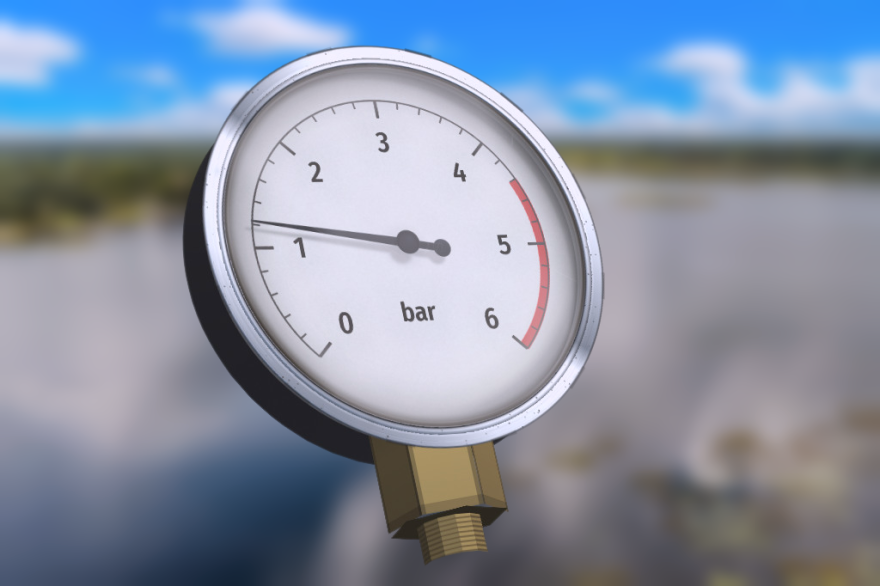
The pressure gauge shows 1.2 bar
